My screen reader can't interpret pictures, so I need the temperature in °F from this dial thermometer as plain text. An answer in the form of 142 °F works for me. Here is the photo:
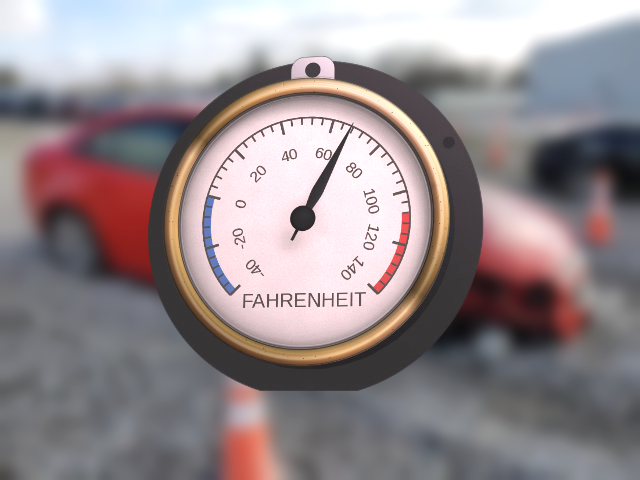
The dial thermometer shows 68 °F
